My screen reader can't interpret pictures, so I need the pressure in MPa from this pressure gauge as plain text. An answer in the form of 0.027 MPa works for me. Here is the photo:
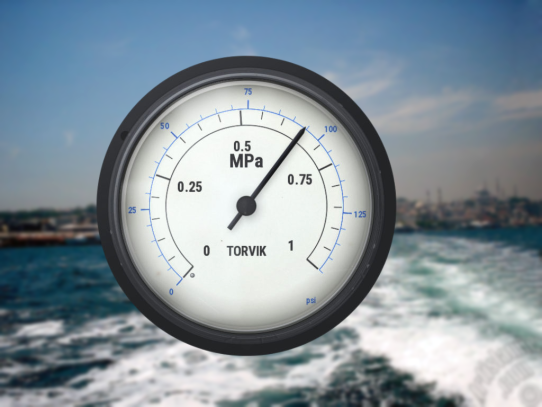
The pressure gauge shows 0.65 MPa
